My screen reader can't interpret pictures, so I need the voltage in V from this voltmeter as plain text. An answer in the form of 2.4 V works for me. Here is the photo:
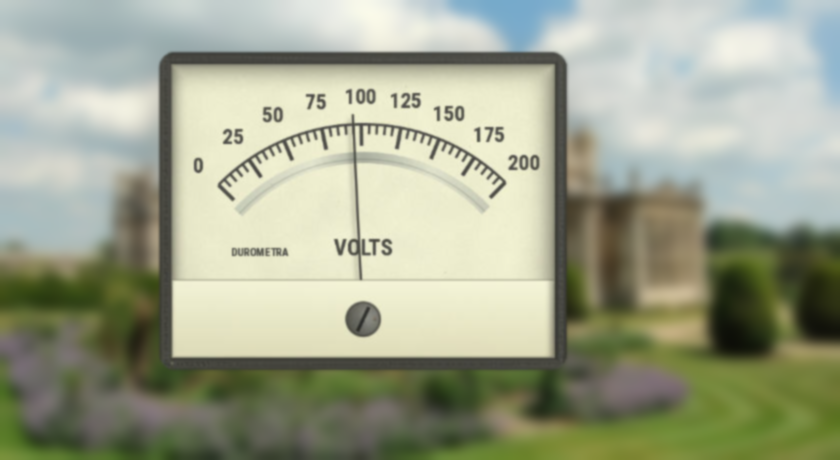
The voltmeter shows 95 V
